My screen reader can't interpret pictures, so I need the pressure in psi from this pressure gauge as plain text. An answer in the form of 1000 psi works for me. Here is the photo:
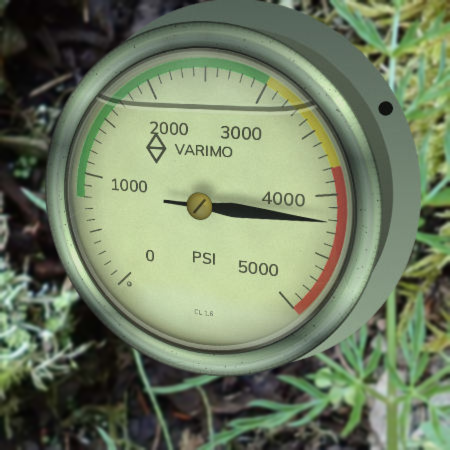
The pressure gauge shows 4200 psi
